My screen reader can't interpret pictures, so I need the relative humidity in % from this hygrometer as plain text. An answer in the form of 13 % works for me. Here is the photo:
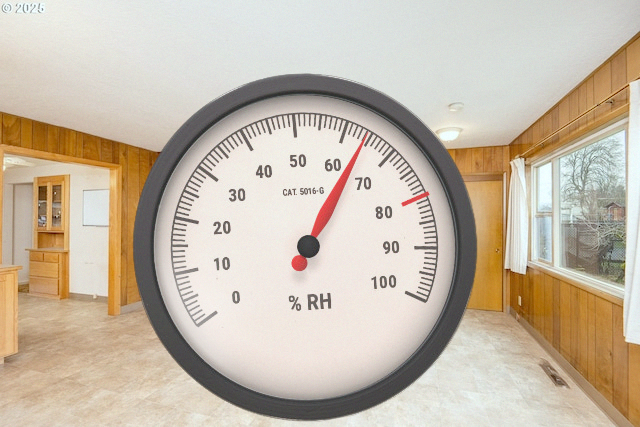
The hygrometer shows 64 %
